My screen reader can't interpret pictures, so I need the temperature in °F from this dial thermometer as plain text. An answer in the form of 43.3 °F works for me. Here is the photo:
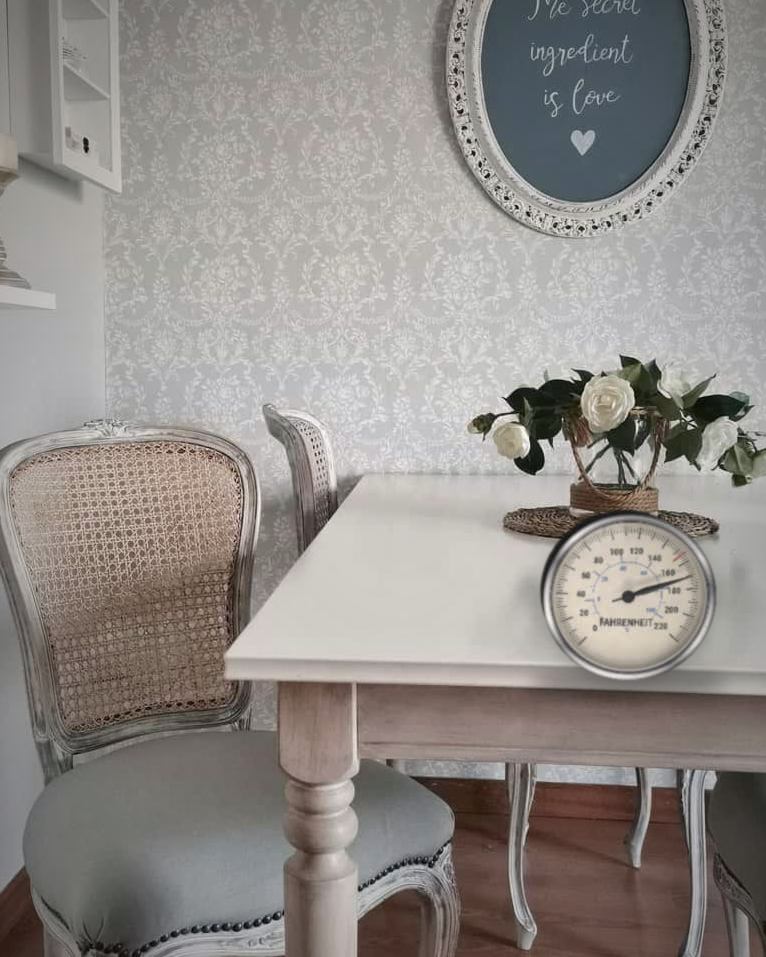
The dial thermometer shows 170 °F
